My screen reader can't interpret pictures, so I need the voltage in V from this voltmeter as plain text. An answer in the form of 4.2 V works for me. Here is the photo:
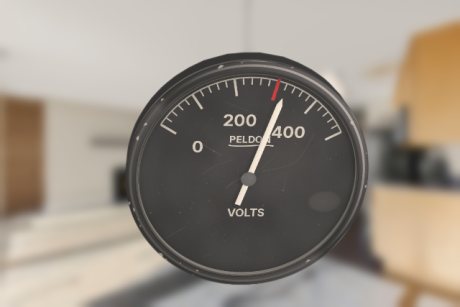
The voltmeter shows 320 V
